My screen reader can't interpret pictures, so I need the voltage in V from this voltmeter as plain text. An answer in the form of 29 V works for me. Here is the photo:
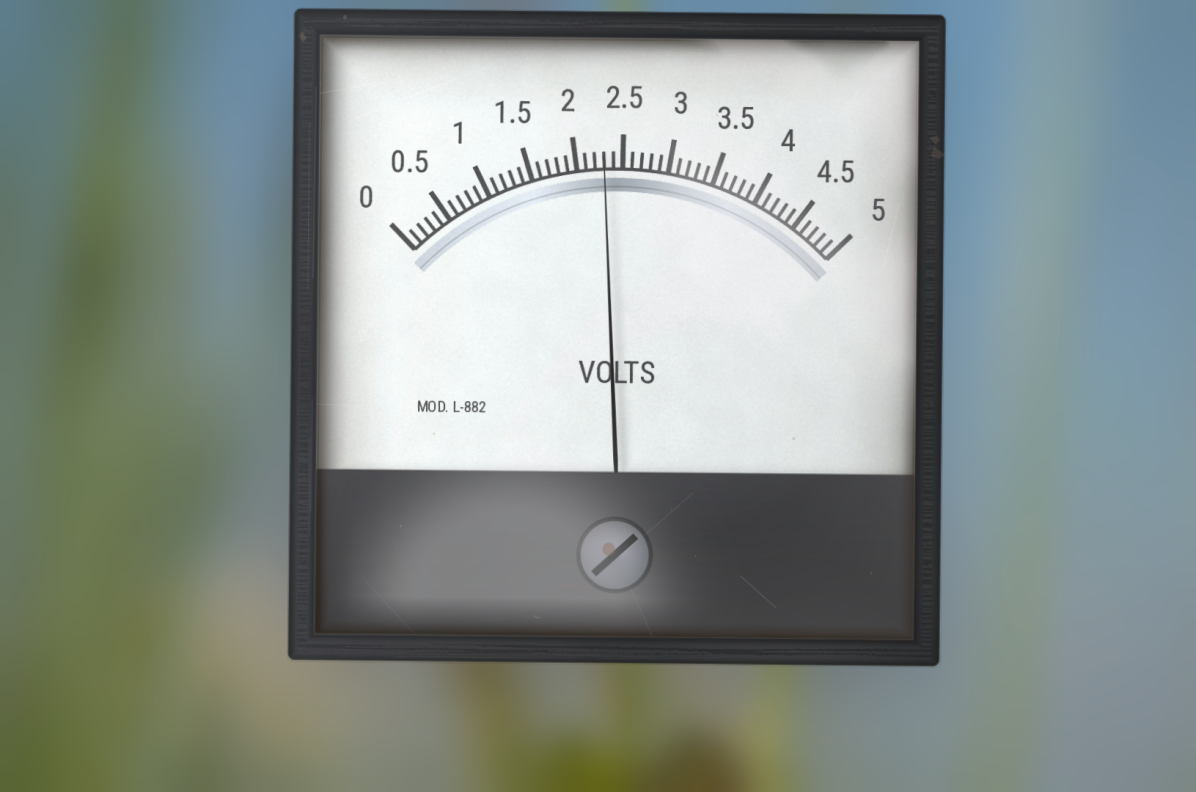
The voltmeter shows 2.3 V
